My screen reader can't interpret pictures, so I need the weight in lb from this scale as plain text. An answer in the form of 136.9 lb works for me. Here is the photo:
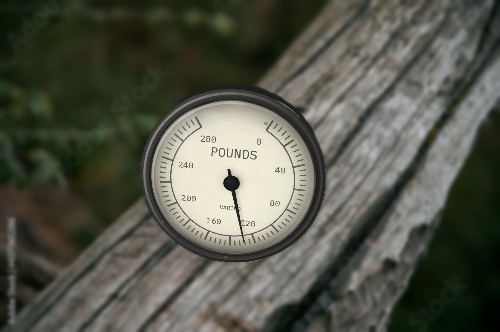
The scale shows 128 lb
